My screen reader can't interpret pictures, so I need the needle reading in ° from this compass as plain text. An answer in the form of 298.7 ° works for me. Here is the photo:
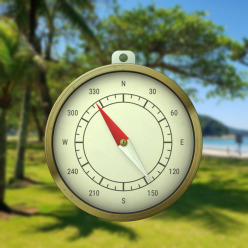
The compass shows 325 °
